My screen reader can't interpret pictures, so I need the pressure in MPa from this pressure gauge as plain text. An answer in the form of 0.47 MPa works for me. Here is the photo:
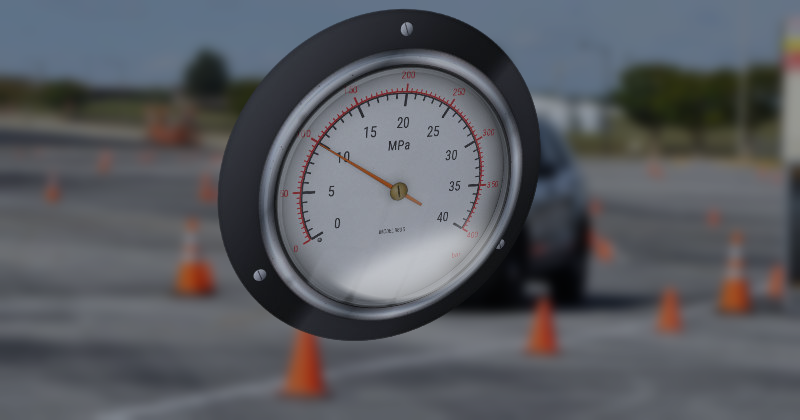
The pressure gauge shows 10 MPa
